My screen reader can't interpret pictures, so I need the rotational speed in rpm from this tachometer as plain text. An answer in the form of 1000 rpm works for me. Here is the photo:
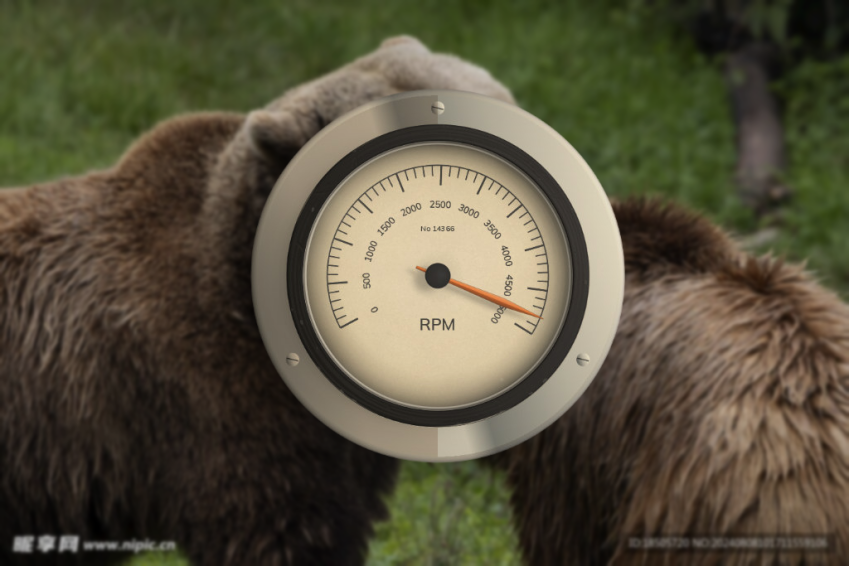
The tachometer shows 4800 rpm
